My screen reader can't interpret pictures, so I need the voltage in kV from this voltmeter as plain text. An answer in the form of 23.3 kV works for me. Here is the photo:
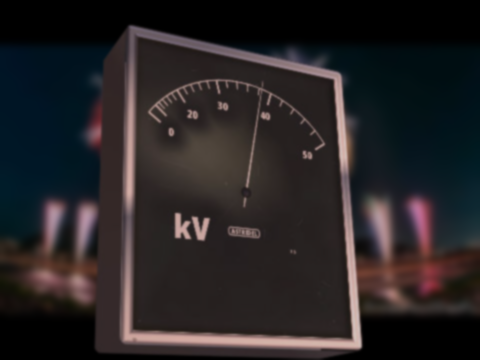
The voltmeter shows 38 kV
